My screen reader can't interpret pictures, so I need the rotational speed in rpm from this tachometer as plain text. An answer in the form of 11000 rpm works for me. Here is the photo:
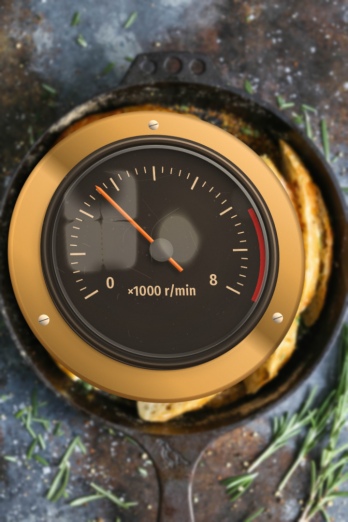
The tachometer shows 2600 rpm
